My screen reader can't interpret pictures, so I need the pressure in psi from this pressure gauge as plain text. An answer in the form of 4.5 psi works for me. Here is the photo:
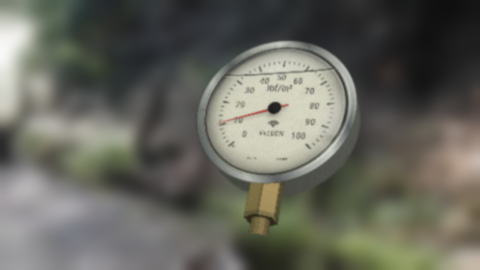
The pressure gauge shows 10 psi
